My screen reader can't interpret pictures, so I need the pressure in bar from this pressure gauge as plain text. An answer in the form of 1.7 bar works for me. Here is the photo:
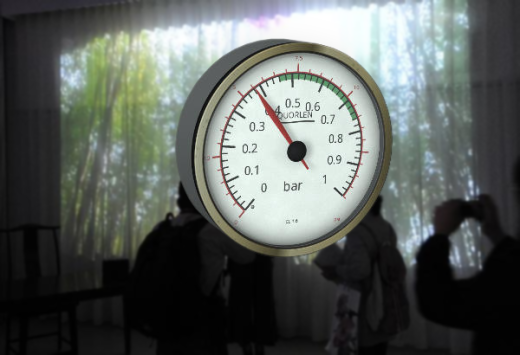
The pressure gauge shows 0.38 bar
